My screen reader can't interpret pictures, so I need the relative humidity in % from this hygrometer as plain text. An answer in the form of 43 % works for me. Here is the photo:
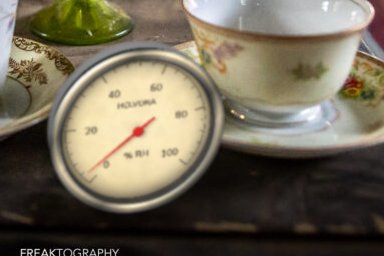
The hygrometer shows 4 %
